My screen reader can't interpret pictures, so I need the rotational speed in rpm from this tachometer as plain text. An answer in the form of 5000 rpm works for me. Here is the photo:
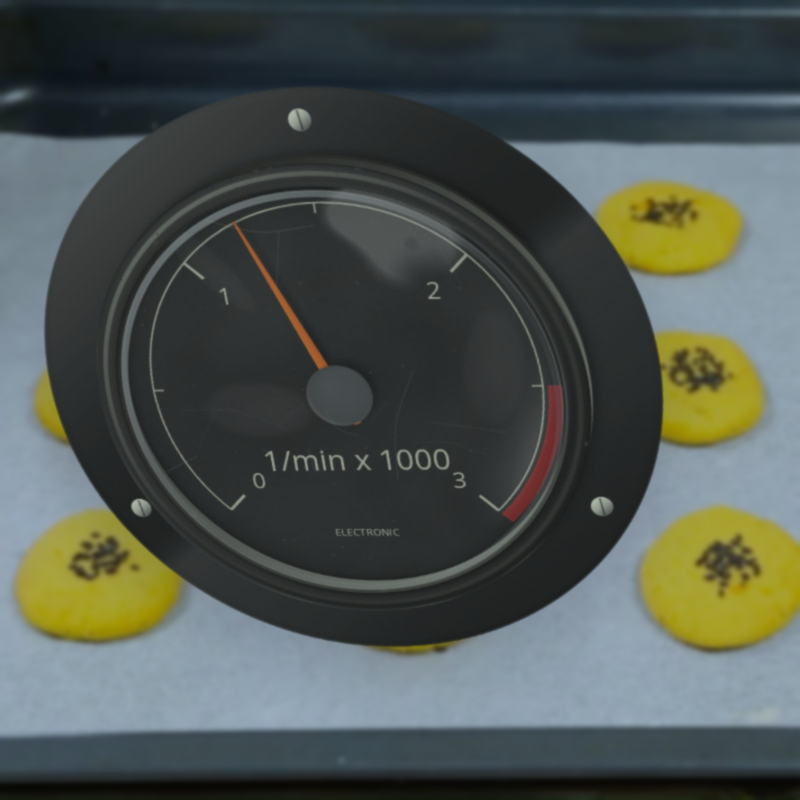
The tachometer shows 1250 rpm
